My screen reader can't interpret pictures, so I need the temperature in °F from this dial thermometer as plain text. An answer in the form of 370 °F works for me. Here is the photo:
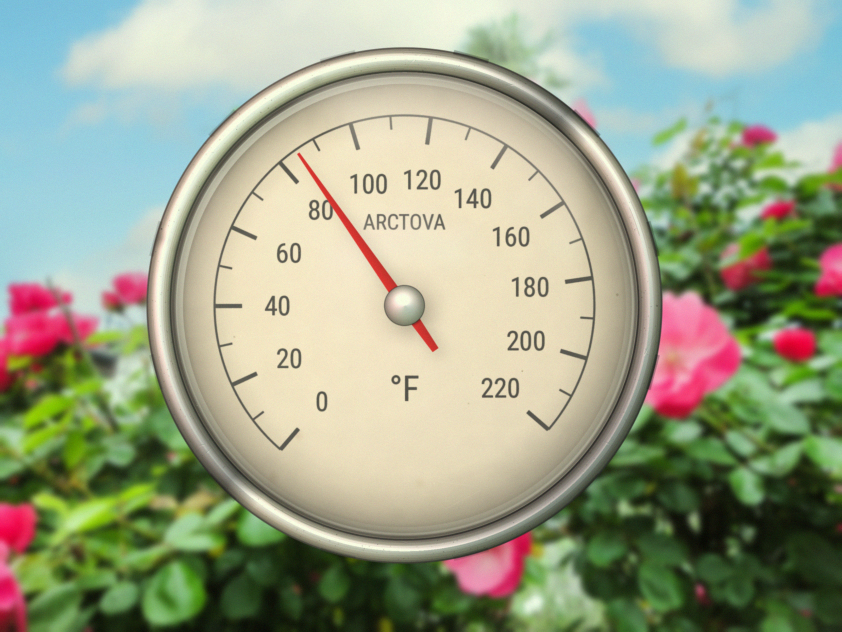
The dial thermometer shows 85 °F
